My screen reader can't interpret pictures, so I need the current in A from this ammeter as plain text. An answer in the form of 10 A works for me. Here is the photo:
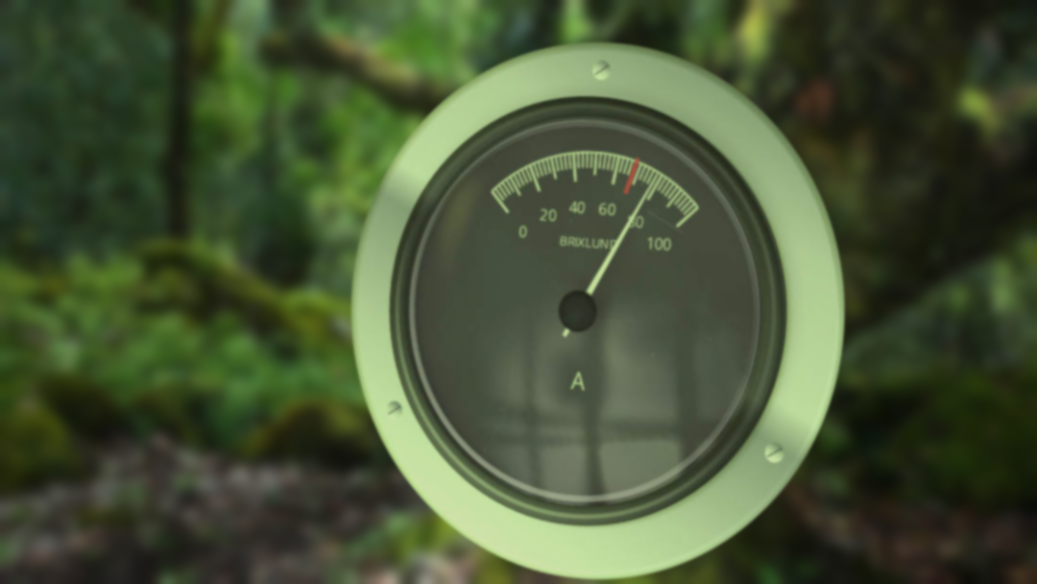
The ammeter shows 80 A
